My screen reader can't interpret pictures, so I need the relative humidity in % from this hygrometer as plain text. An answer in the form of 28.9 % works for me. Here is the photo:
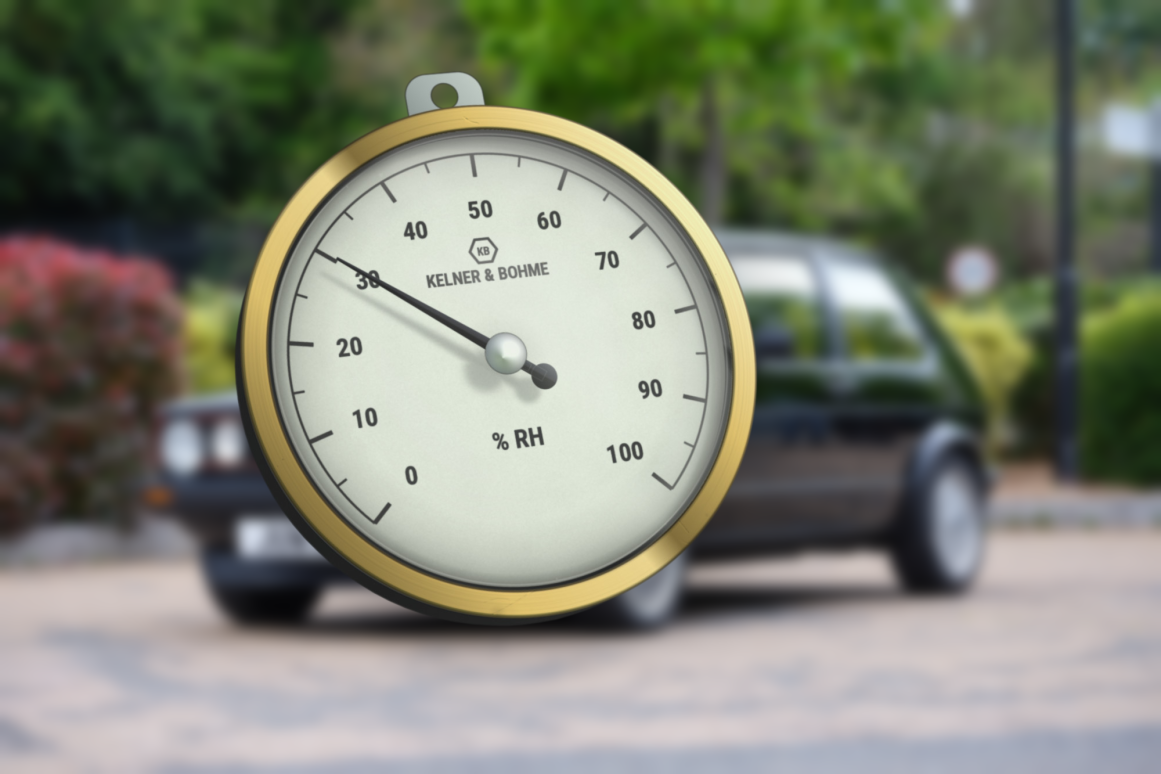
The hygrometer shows 30 %
